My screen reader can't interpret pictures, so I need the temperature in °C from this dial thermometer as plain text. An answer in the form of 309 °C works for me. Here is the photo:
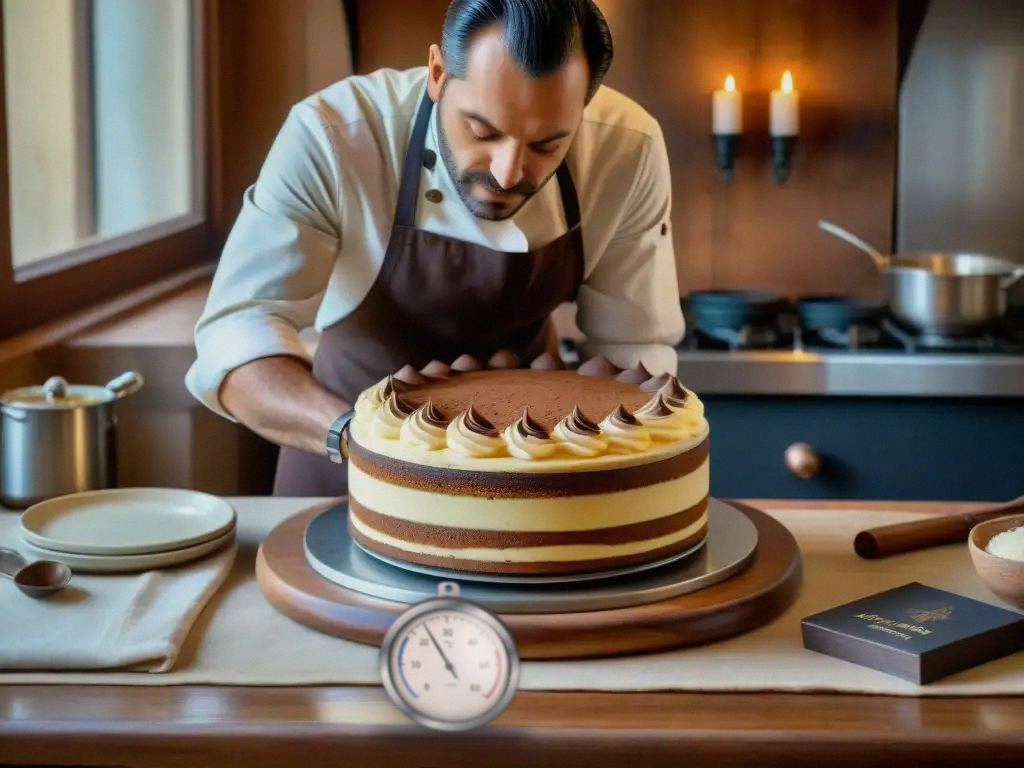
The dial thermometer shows 24 °C
